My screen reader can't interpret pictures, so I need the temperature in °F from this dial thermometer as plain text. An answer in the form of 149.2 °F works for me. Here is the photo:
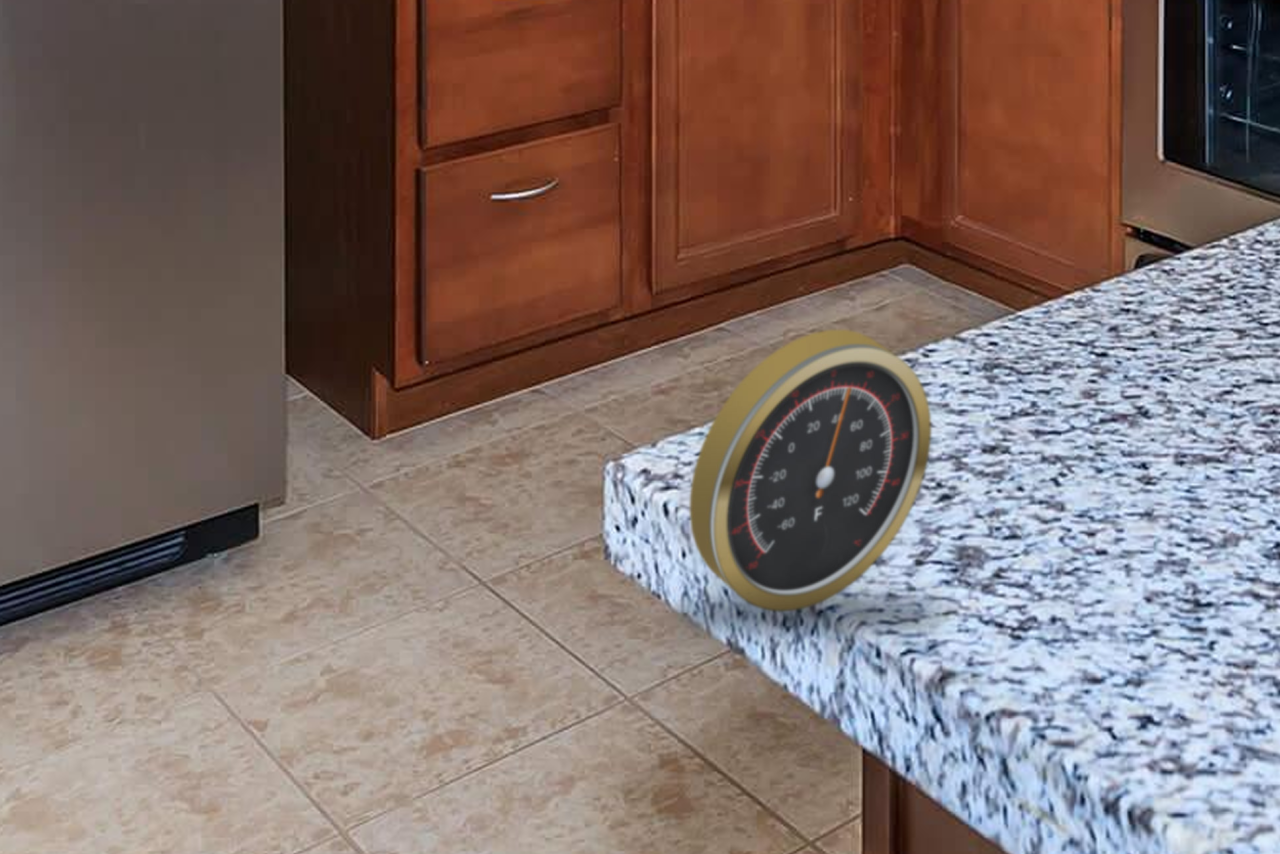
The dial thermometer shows 40 °F
